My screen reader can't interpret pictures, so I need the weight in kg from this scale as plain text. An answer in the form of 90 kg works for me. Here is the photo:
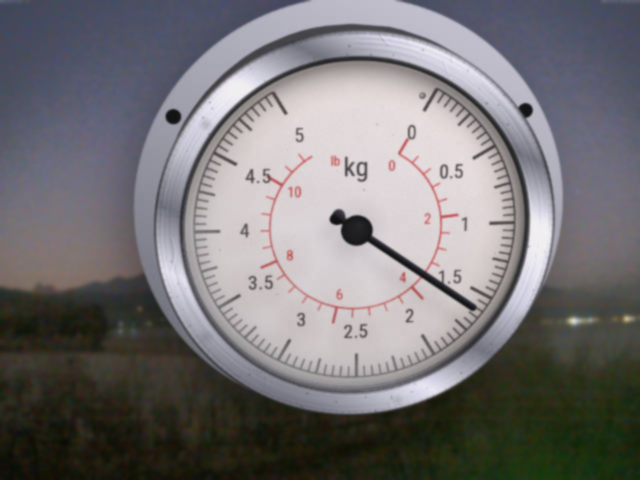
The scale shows 1.6 kg
